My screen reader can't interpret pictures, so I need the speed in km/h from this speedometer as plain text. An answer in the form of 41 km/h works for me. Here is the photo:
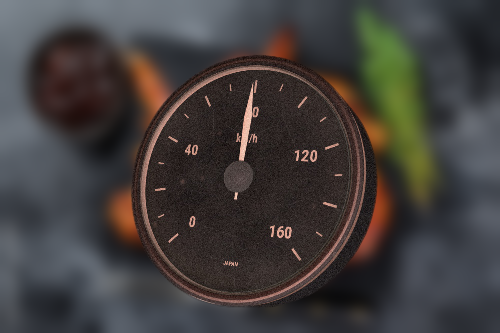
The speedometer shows 80 km/h
